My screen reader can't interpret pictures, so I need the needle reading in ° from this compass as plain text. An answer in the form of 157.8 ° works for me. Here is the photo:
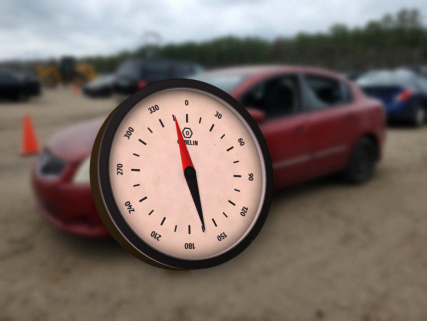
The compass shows 345 °
